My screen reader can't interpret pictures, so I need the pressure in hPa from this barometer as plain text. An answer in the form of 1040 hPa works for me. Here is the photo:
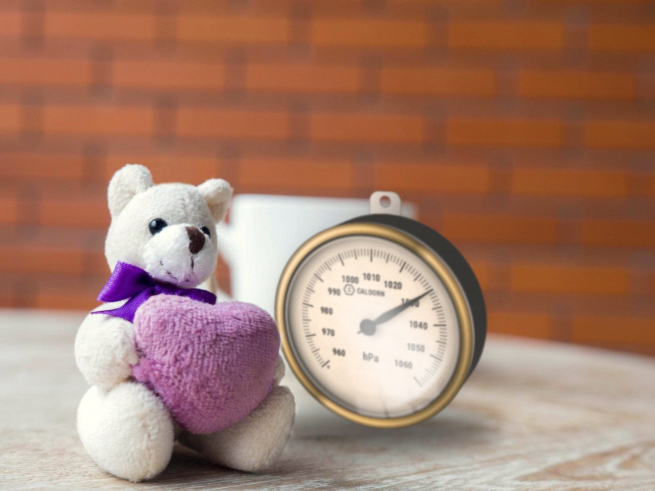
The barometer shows 1030 hPa
